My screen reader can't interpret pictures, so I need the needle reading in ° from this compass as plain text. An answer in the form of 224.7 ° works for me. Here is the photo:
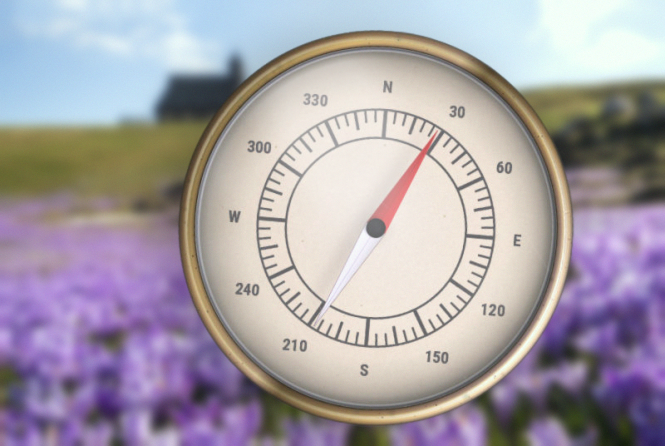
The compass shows 27.5 °
